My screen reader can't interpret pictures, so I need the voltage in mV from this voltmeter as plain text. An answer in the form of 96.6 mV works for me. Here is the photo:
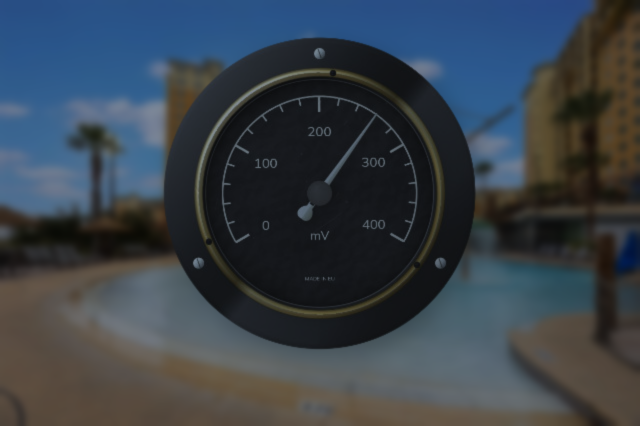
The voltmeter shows 260 mV
